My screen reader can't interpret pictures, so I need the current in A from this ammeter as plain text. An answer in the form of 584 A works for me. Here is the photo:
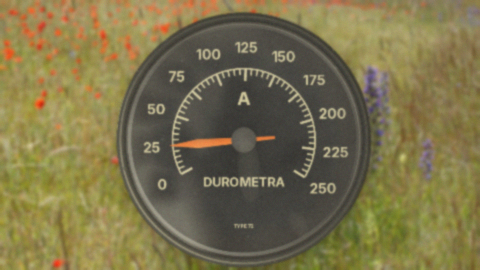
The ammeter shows 25 A
